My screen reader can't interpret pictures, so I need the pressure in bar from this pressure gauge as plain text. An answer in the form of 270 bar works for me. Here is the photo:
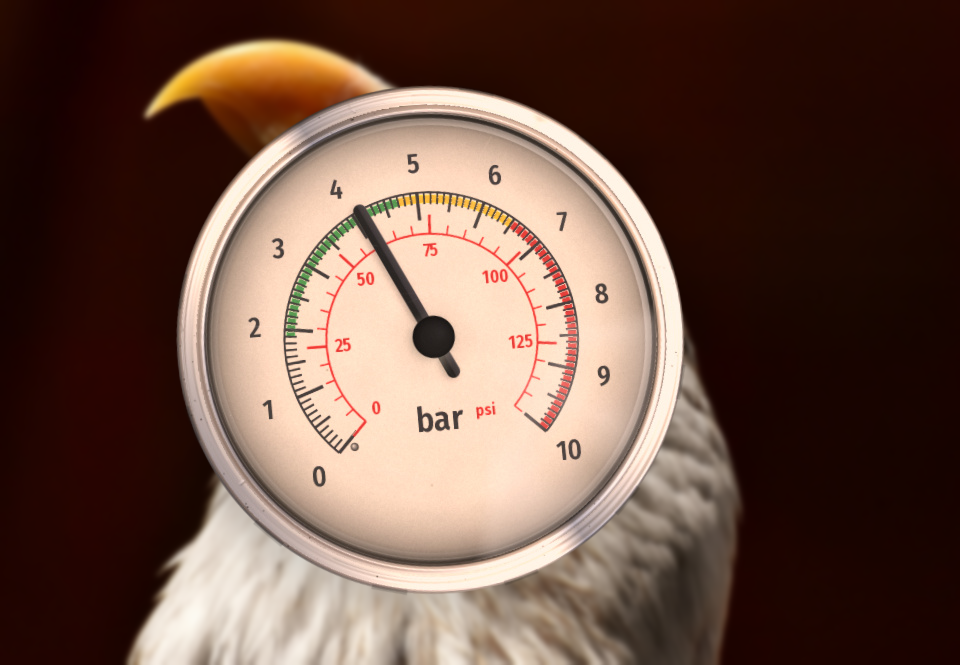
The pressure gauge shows 4.1 bar
